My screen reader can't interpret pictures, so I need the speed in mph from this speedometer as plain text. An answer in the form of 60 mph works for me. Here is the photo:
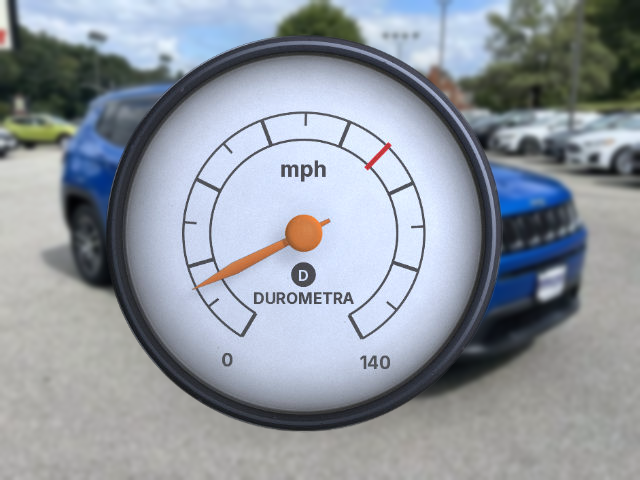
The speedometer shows 15 mph
